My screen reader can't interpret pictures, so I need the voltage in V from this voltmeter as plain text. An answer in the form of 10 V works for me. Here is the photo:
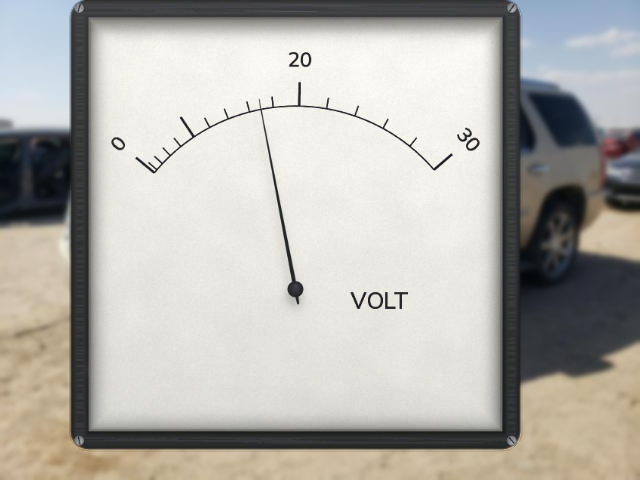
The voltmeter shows 17 V
